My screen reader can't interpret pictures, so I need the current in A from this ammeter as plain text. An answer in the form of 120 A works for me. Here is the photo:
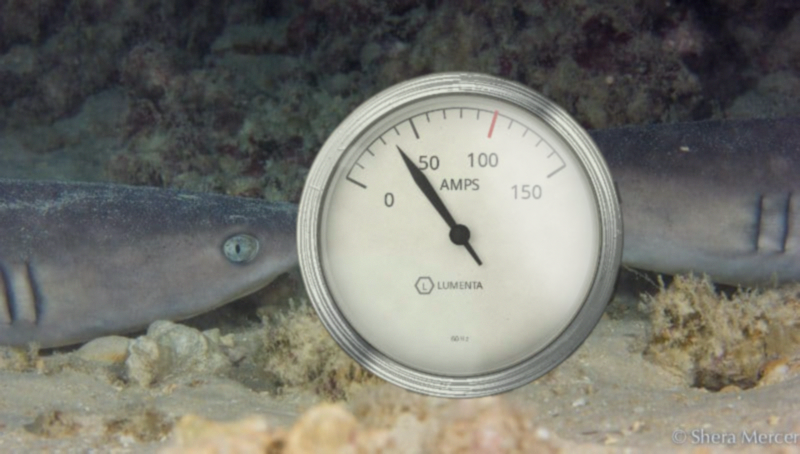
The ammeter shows 35 A
